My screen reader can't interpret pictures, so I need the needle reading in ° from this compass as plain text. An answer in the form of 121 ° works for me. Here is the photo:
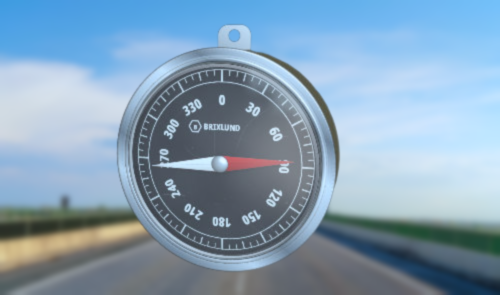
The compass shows 85 °
